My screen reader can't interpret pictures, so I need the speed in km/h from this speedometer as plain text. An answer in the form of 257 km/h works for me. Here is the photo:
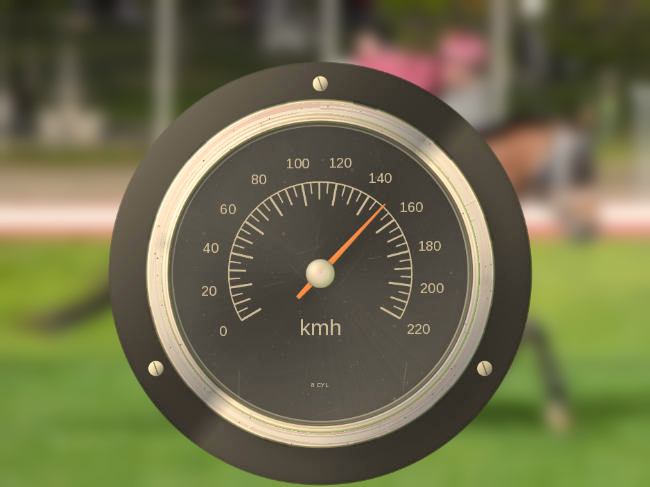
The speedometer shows 150 km/h
